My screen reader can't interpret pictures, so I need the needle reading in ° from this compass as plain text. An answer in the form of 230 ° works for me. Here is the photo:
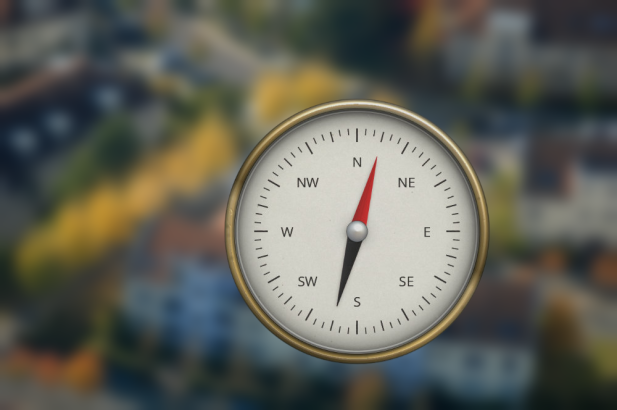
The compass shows 15 °
